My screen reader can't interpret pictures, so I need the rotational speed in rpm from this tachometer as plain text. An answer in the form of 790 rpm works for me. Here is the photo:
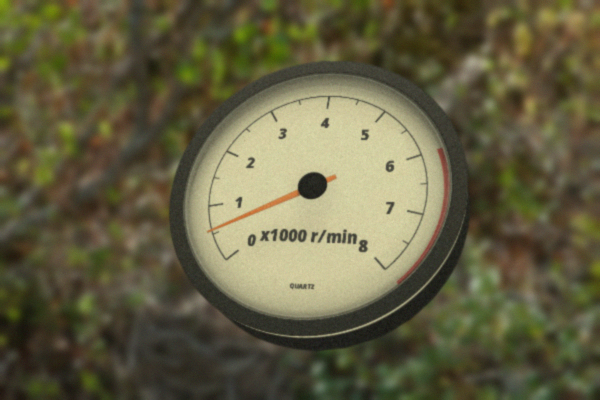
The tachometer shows 500 rpm
